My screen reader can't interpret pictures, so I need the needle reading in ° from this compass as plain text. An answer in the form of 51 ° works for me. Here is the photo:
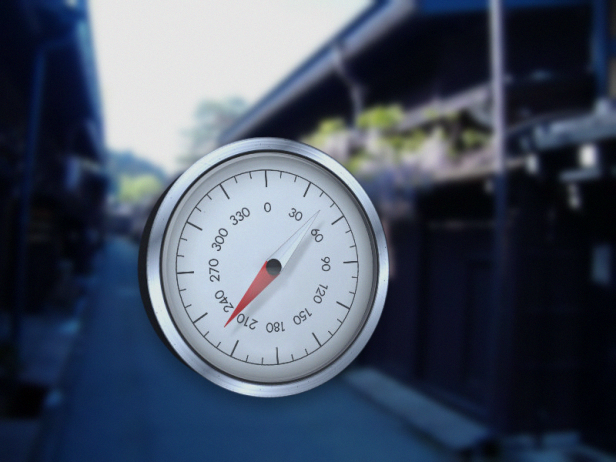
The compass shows 225 °
